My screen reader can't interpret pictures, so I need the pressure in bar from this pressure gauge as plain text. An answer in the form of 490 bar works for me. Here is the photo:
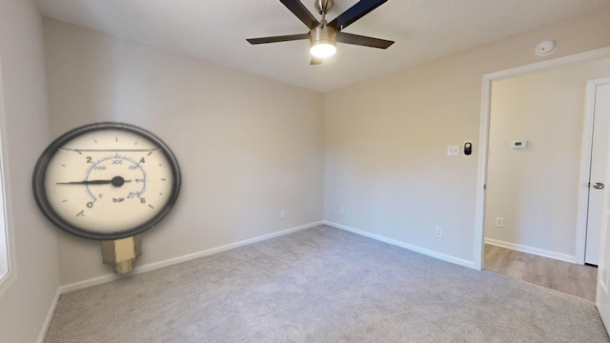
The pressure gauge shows 1 bar
